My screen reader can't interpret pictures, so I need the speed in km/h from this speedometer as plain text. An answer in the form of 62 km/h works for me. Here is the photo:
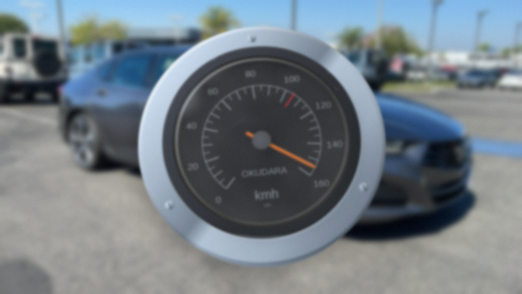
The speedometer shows 155 km/h
